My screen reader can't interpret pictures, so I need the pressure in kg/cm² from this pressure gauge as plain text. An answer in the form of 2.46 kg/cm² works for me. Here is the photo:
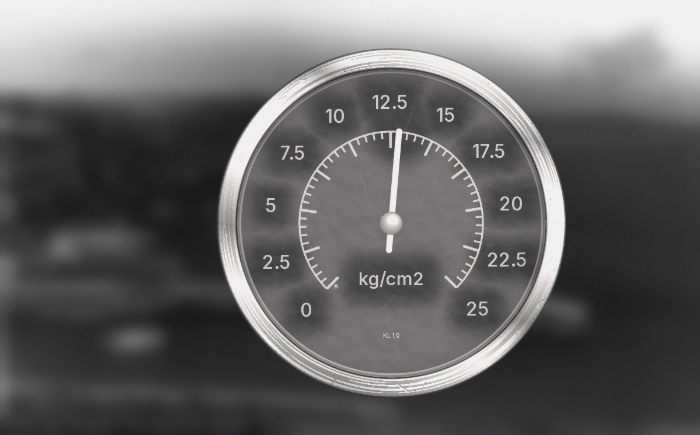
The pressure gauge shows 13 kg/cm²
